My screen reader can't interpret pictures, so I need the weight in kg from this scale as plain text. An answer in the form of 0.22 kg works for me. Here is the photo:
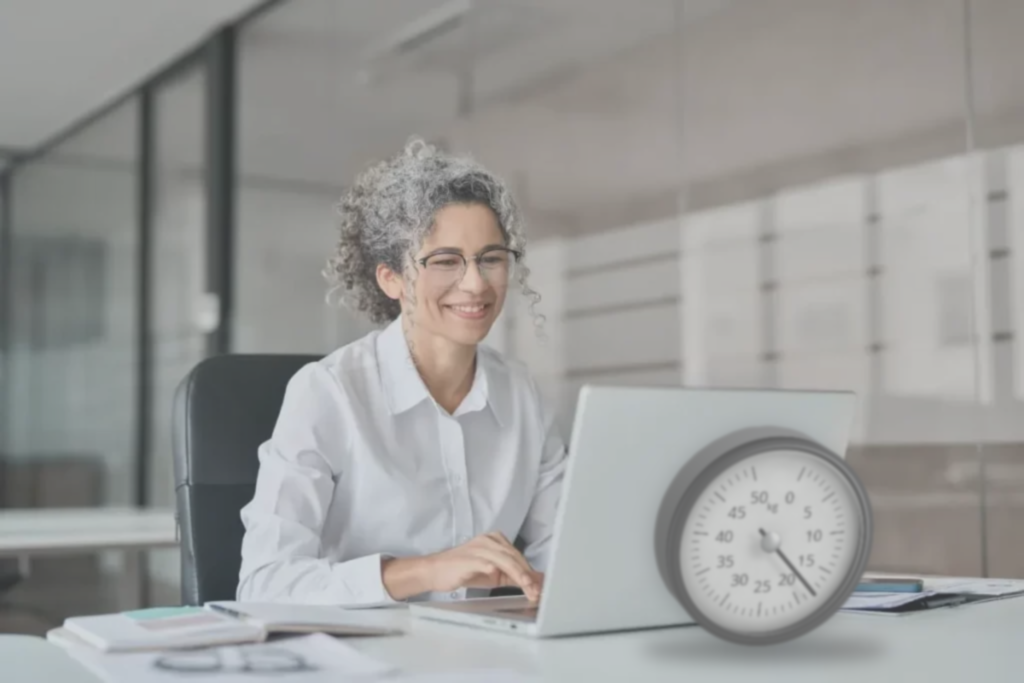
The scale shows 18 kg
